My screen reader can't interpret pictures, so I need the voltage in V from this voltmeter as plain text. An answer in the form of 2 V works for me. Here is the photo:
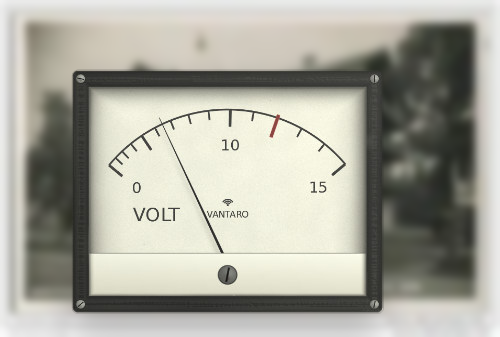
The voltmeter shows 6.5 V
